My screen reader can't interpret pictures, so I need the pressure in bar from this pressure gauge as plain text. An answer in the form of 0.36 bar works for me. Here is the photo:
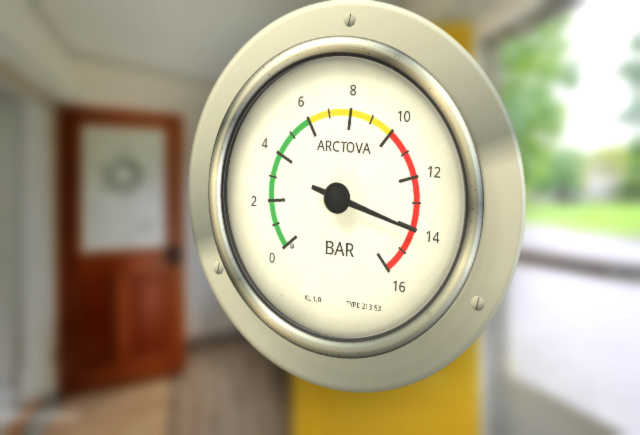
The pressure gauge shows 14 bar
